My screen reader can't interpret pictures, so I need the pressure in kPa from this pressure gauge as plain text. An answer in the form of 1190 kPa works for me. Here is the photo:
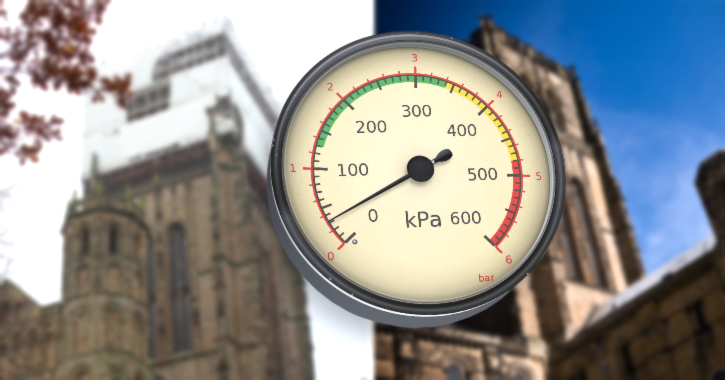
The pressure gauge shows 30 kPa
